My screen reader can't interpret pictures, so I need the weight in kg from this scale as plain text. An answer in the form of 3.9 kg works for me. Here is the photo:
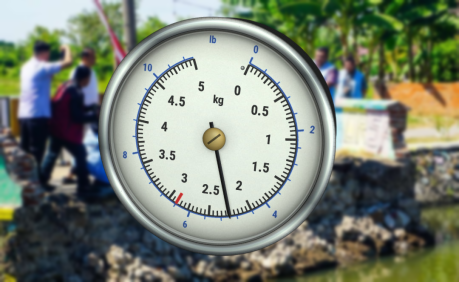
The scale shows 2.25 kg
